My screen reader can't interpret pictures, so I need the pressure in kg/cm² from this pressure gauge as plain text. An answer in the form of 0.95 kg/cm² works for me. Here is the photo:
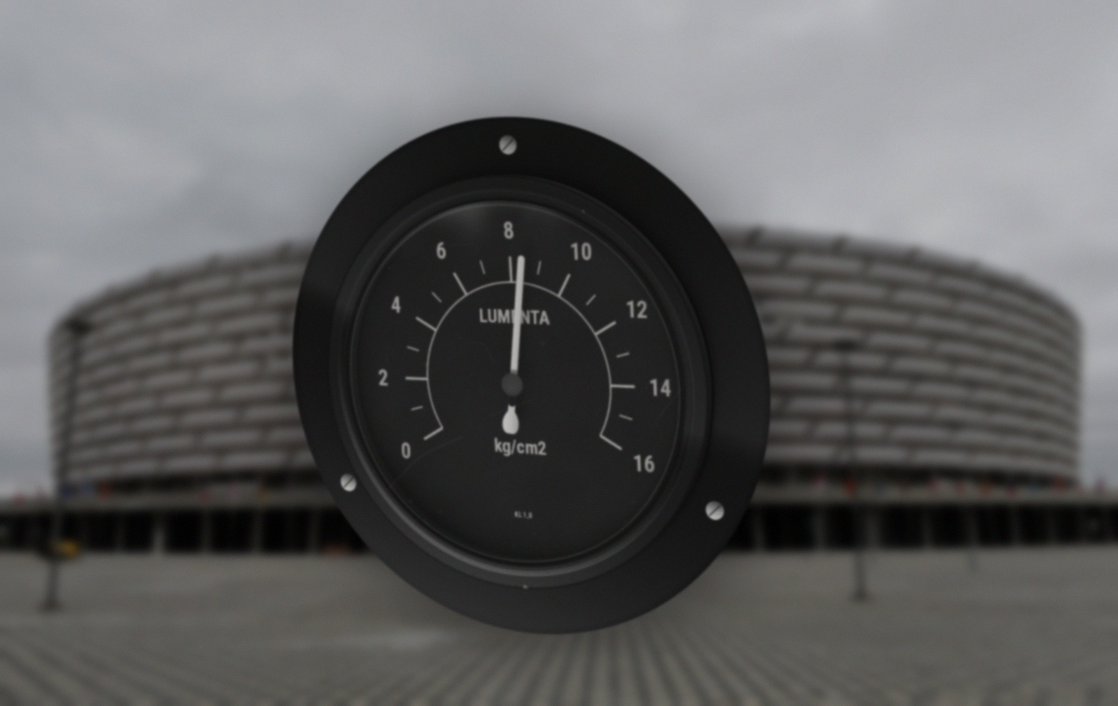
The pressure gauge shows 8.5 kg/cm²
